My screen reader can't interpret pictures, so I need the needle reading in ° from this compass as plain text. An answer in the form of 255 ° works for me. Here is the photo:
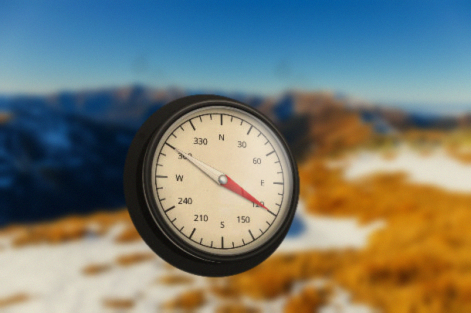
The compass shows 120 °
